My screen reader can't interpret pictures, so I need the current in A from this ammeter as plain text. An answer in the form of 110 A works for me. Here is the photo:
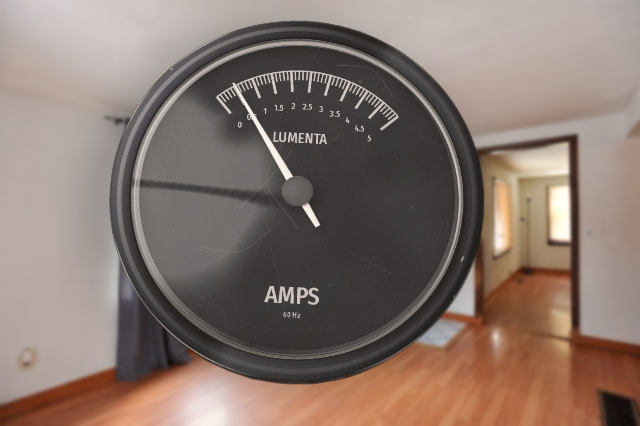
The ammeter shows 0.5 A
